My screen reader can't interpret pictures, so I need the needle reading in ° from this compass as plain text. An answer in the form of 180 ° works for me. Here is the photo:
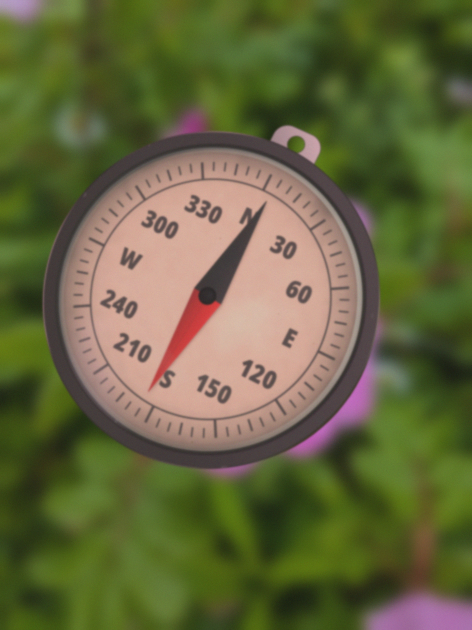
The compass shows 185 °
